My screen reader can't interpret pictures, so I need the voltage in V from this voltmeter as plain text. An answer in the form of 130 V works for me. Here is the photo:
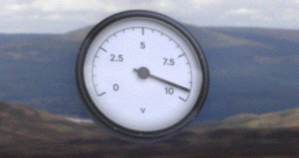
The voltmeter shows 9.5 V
